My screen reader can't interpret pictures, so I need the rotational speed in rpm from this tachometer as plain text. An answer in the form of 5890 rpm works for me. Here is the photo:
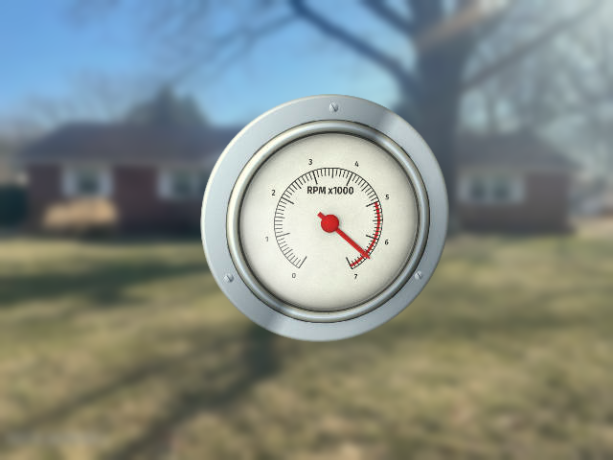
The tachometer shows 6500 rpm
